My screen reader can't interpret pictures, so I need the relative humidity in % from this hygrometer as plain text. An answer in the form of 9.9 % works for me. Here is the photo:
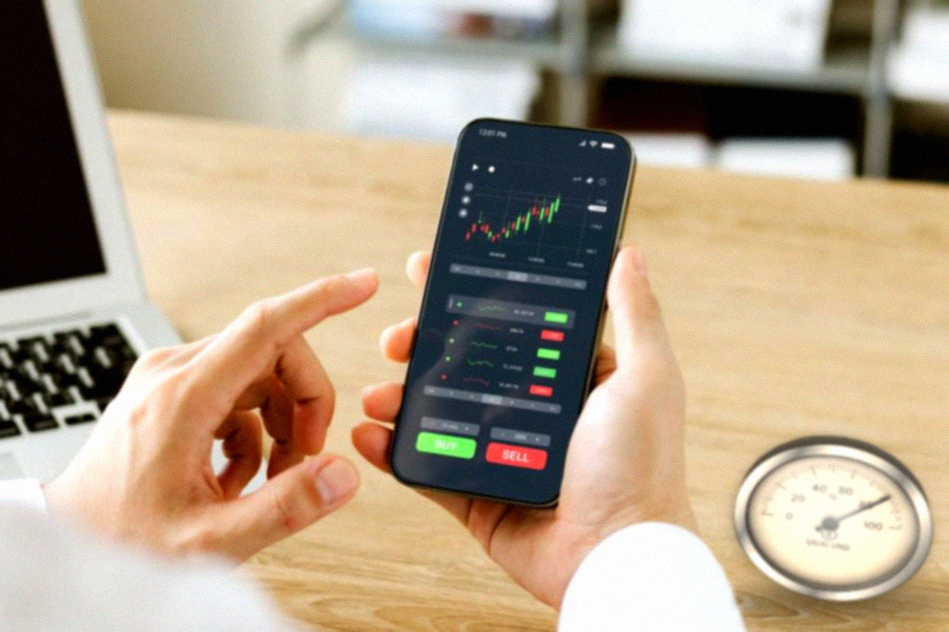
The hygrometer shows 80 %
